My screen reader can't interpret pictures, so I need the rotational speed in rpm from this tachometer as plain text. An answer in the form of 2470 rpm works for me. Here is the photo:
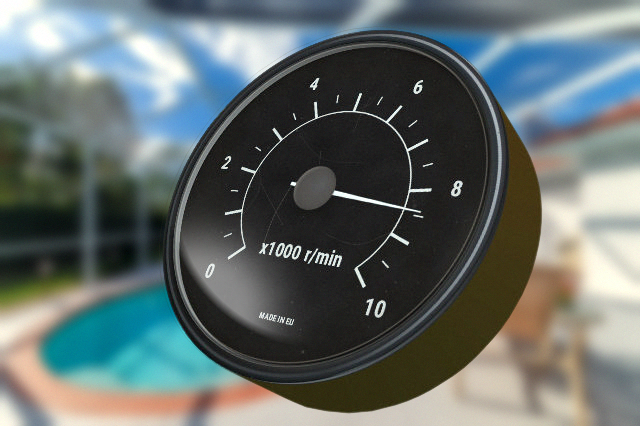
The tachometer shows 8500 rpm
